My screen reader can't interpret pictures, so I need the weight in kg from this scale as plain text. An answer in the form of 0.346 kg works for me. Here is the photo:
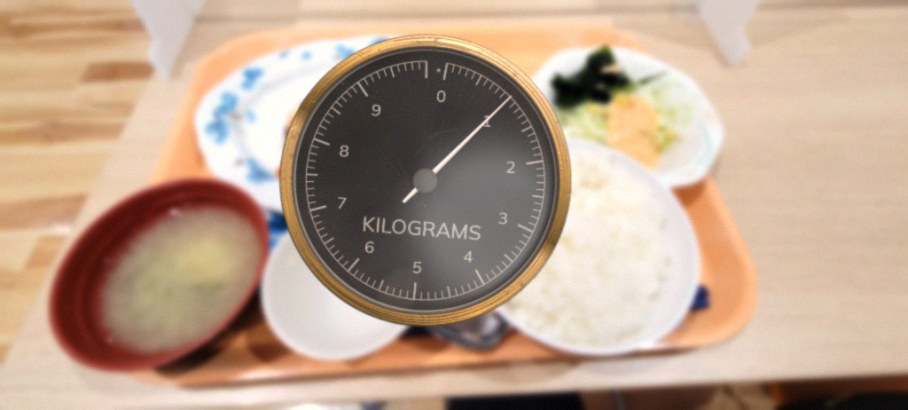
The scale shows 1 kg
